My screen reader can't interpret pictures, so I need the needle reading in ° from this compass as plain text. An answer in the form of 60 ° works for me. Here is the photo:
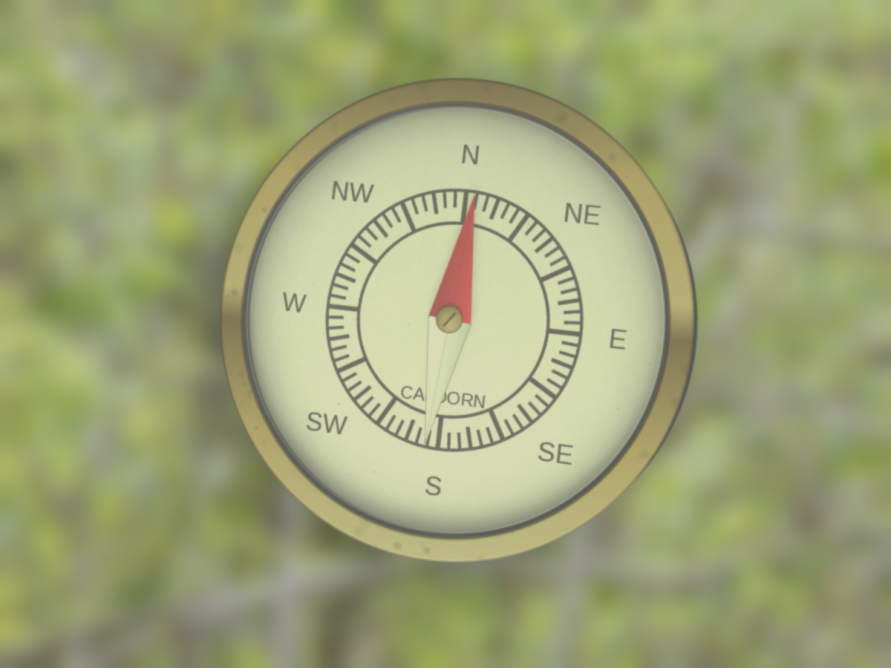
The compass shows 5 °
